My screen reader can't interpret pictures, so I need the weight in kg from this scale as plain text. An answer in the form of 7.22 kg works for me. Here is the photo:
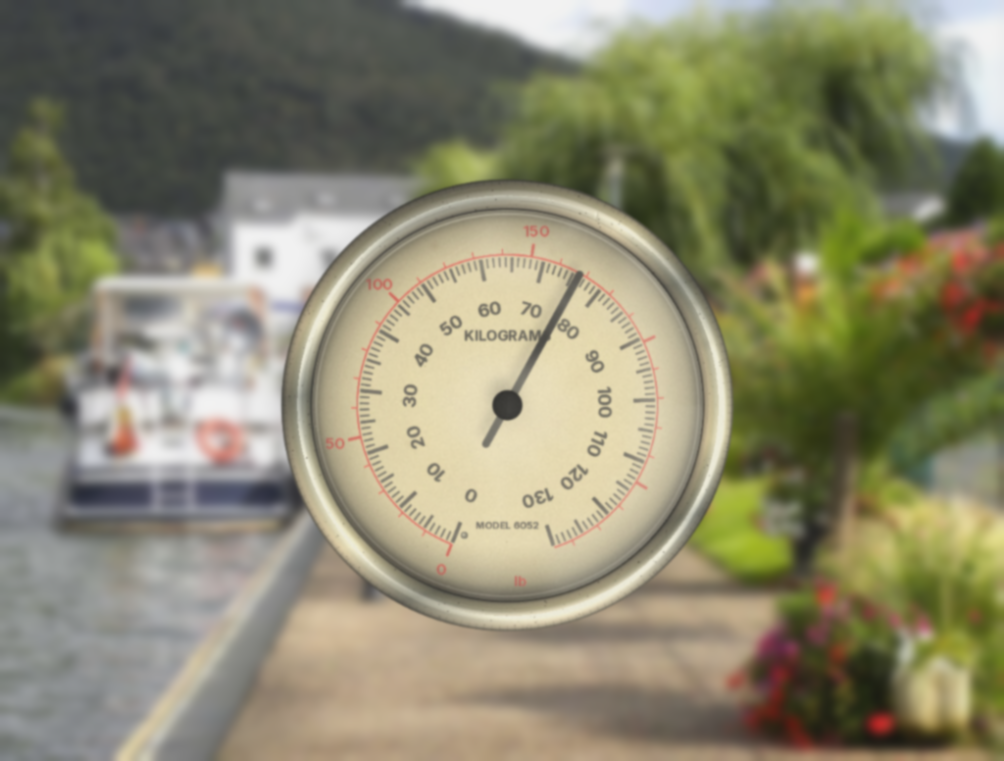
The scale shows 76 kg
